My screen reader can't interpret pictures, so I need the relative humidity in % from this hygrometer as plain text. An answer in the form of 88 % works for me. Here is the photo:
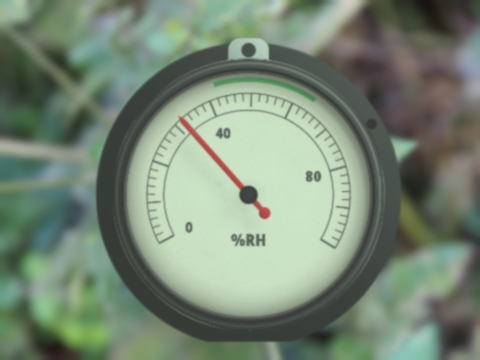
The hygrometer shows 32 %
